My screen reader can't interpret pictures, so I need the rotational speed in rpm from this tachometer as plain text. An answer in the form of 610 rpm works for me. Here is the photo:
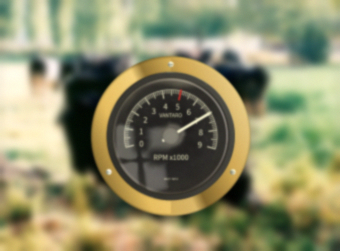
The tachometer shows 7000 rpm
